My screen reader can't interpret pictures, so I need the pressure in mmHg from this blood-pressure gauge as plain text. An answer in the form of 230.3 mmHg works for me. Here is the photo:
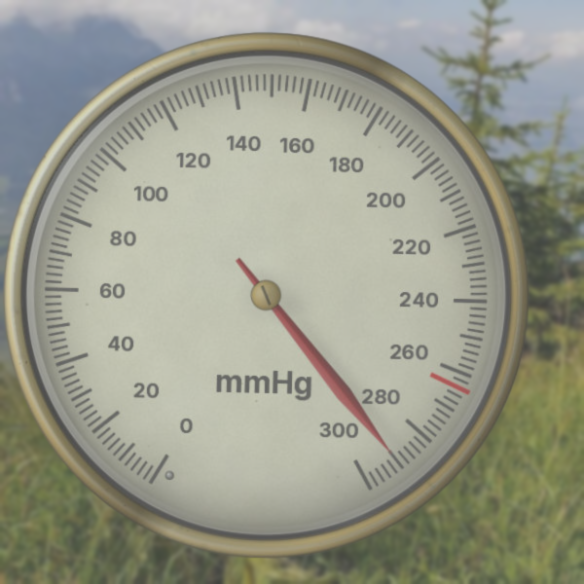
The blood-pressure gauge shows 290 mmHg
